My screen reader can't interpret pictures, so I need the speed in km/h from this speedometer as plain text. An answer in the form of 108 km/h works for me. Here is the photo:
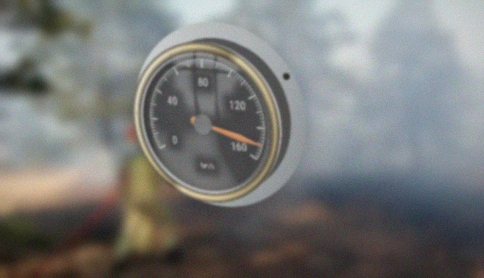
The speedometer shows 150 km/h
